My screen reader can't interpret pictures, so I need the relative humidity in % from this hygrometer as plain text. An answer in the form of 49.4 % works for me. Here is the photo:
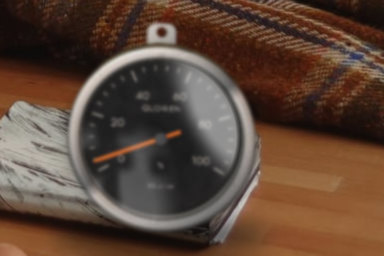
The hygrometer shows 4 %
